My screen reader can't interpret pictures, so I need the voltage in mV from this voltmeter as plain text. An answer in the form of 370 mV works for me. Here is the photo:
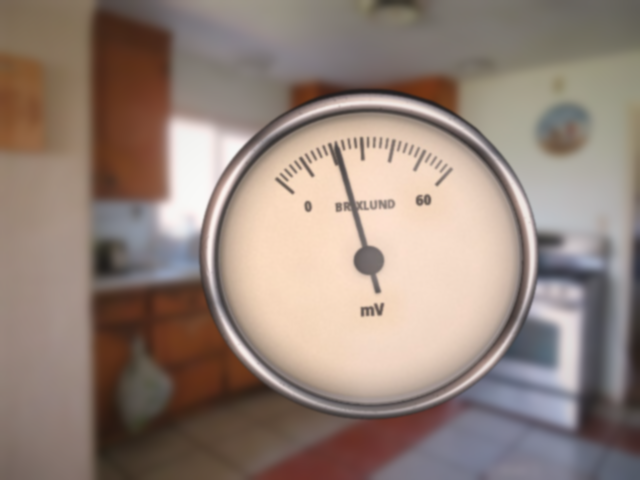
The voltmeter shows 22 mV
